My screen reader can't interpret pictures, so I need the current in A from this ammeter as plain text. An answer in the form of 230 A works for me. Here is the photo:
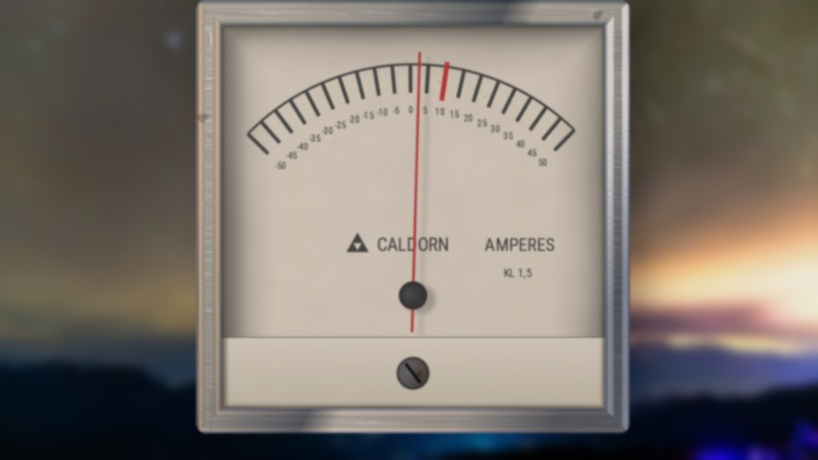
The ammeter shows 2.5 A
